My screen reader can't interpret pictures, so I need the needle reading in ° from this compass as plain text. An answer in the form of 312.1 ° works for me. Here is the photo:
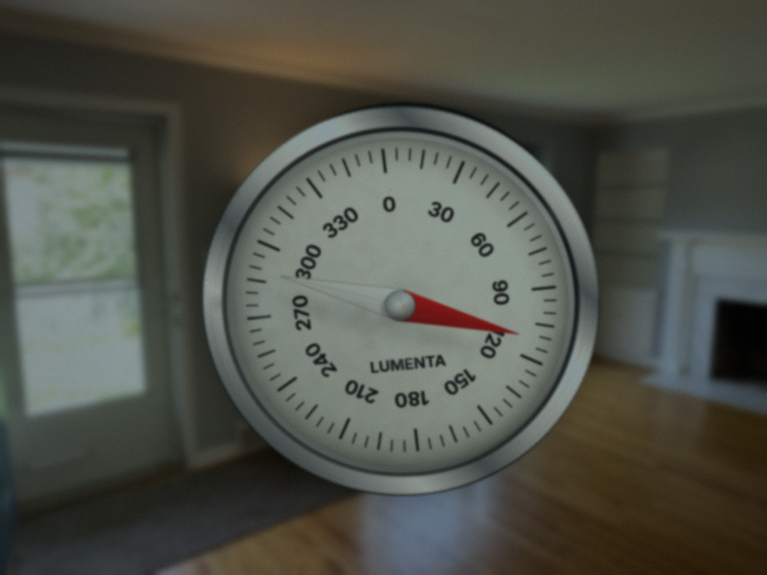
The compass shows 110 °
